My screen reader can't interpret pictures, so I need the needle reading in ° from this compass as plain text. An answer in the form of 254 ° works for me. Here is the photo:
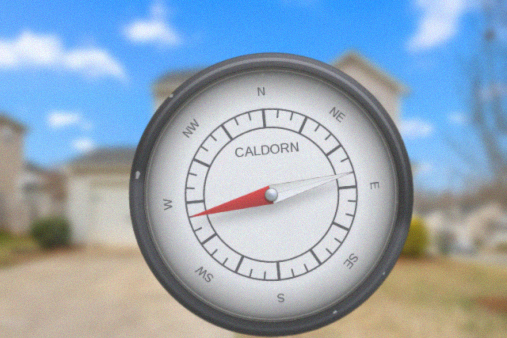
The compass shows 260 °
